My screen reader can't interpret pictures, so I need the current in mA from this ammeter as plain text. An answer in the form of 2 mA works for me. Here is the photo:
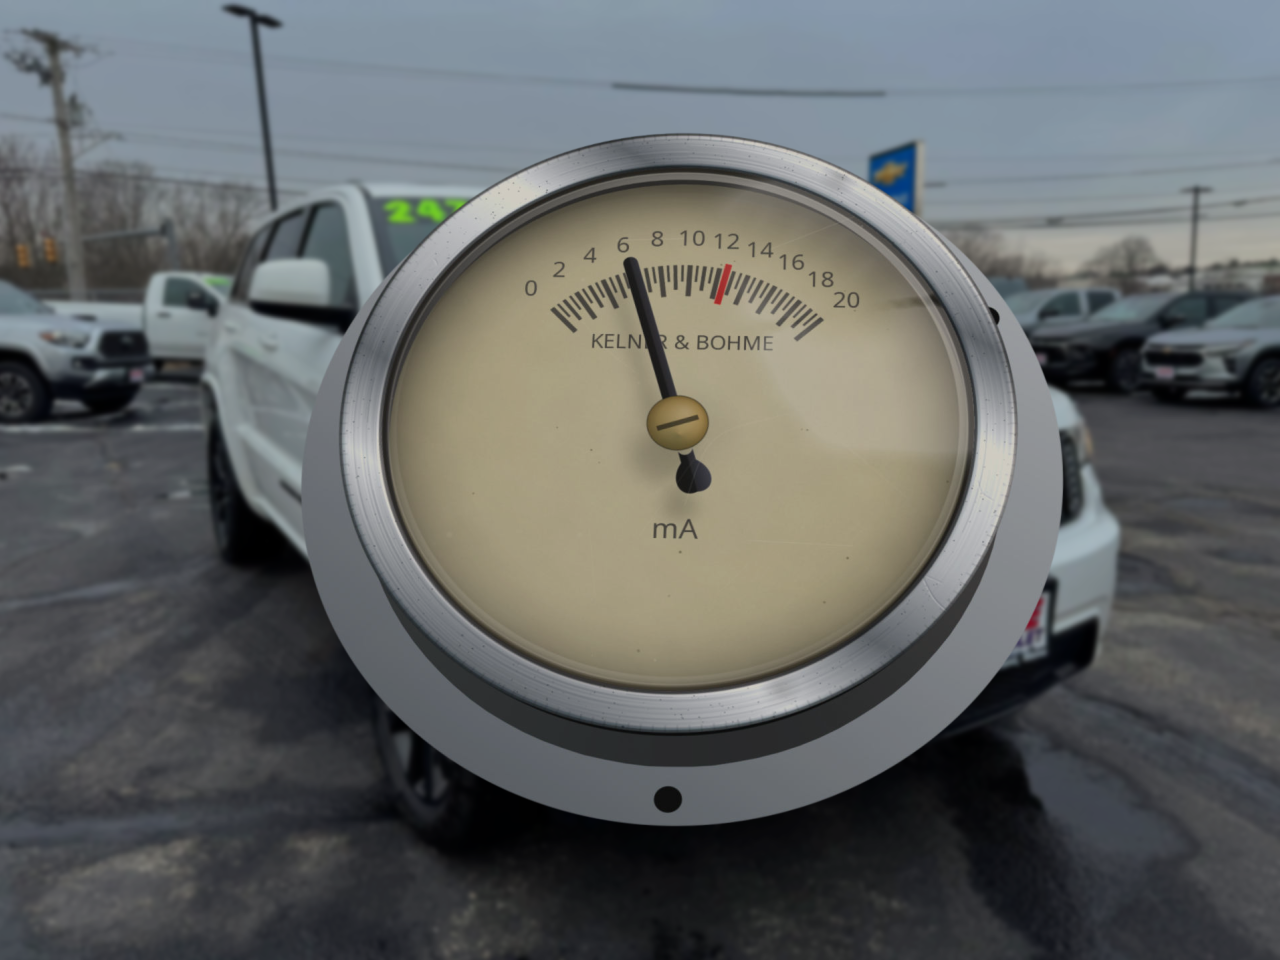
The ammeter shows 6 mA
